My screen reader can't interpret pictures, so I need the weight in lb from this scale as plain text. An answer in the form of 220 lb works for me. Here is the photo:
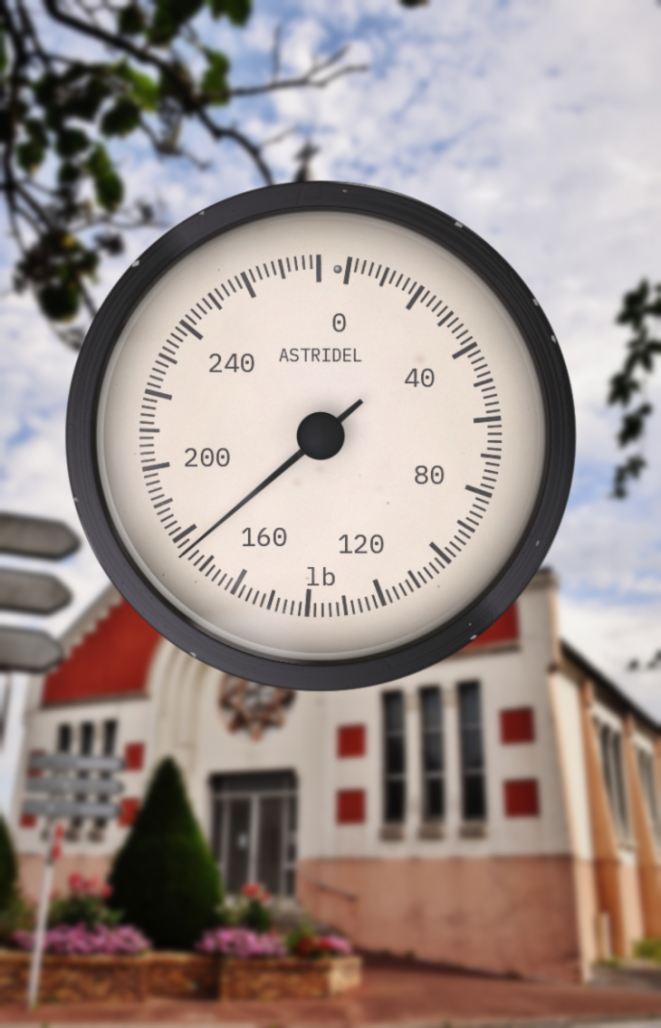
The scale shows 176 lb
